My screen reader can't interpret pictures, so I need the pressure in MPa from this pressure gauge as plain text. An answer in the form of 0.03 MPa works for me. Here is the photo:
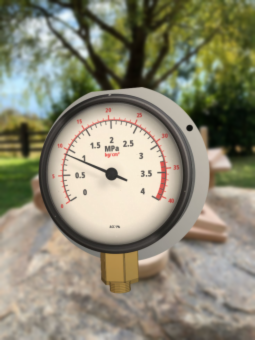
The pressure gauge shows 0.9 MPa
